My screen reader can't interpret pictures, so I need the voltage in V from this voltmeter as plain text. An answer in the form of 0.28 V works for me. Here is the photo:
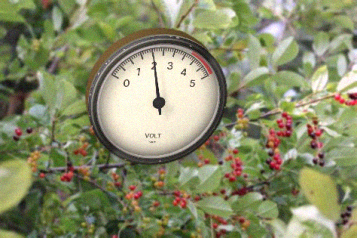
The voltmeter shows 2 V
